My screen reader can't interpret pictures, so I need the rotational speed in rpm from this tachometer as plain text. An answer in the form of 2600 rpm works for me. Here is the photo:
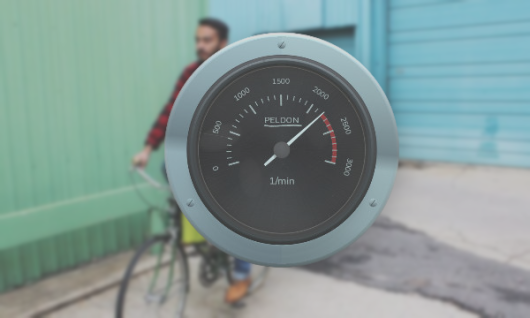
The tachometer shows 2200 rpm
